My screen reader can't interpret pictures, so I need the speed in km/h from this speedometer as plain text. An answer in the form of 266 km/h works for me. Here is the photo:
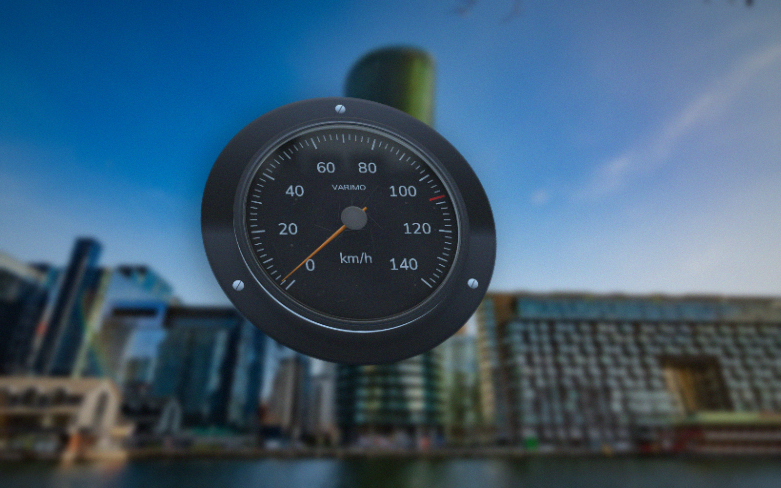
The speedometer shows 2 km/h
